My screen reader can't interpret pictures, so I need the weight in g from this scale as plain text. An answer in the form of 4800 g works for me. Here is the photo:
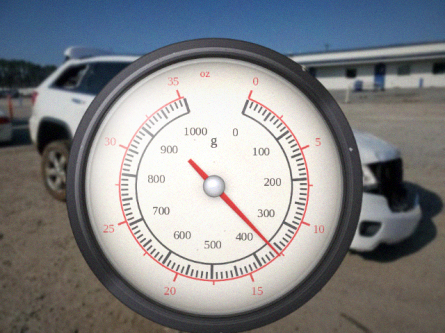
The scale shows 360 g
